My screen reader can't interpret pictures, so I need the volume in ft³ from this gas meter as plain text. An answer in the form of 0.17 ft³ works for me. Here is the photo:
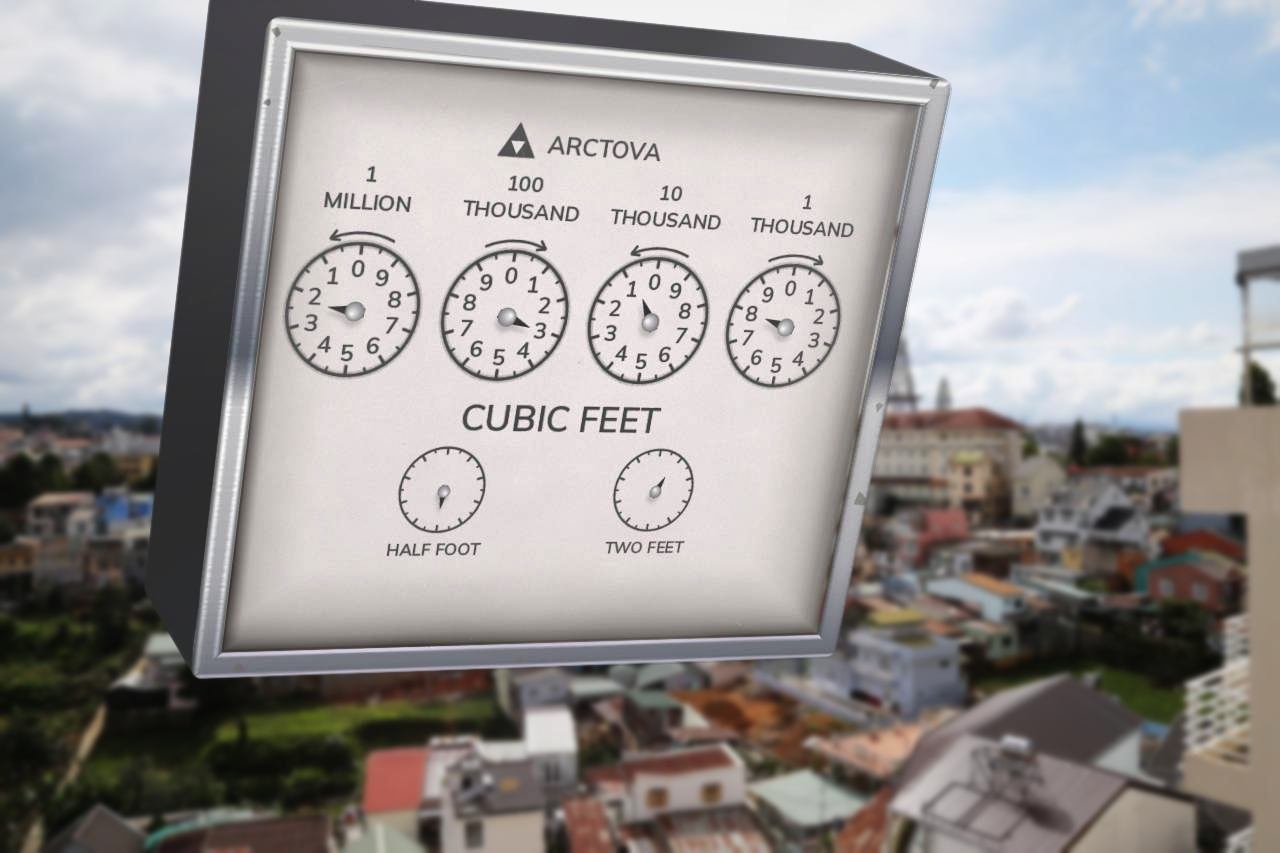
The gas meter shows 230800 ft³
